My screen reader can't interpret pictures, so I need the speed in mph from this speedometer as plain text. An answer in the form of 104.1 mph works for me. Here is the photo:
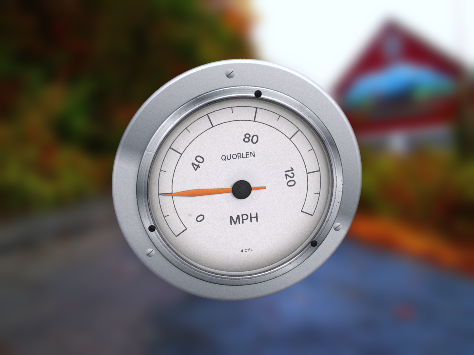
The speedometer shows 20 mph
